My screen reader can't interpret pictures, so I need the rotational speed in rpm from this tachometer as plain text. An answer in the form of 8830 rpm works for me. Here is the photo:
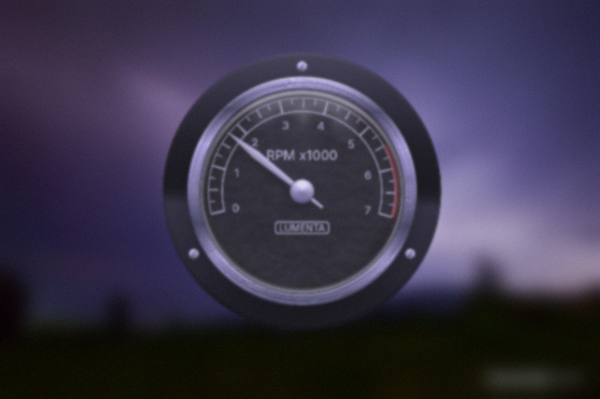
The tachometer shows 1750 rpm
